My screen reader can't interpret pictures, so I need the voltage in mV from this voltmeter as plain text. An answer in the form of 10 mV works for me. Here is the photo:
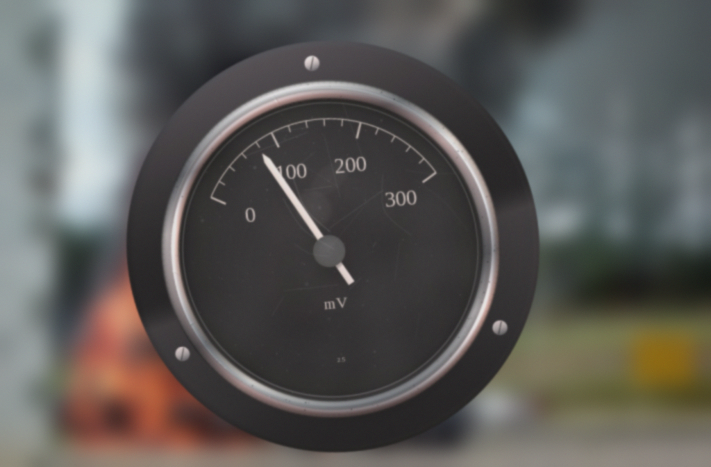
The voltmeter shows 80 mV
